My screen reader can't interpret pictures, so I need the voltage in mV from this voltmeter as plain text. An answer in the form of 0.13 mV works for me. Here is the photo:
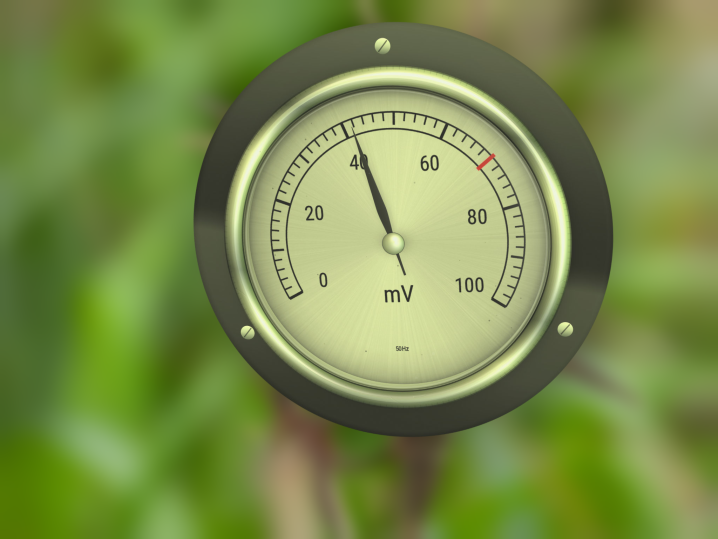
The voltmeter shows 42 mV
